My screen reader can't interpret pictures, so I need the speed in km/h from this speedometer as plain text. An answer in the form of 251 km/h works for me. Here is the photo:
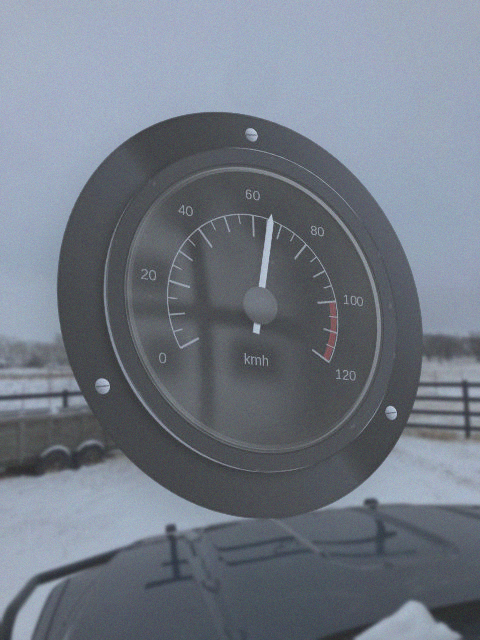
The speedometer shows 65 km/h
